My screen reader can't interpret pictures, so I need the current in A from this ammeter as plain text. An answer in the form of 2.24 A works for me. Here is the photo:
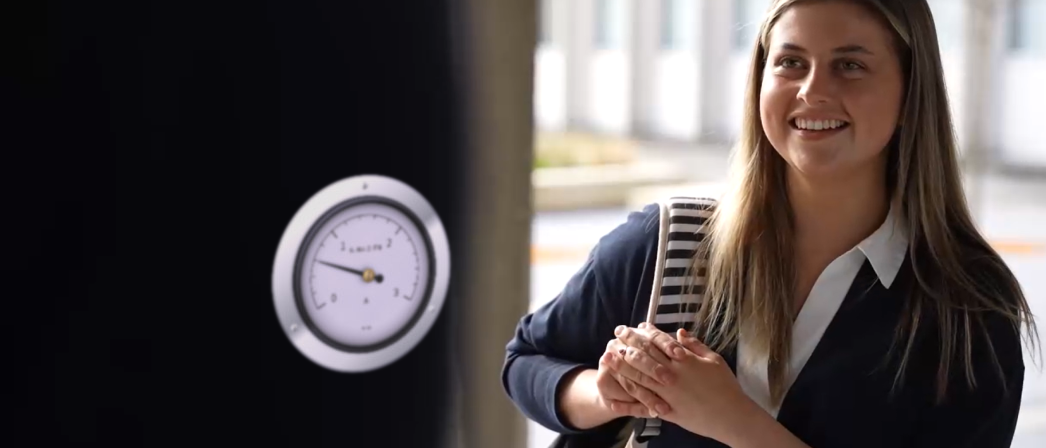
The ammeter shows 0.6 A
